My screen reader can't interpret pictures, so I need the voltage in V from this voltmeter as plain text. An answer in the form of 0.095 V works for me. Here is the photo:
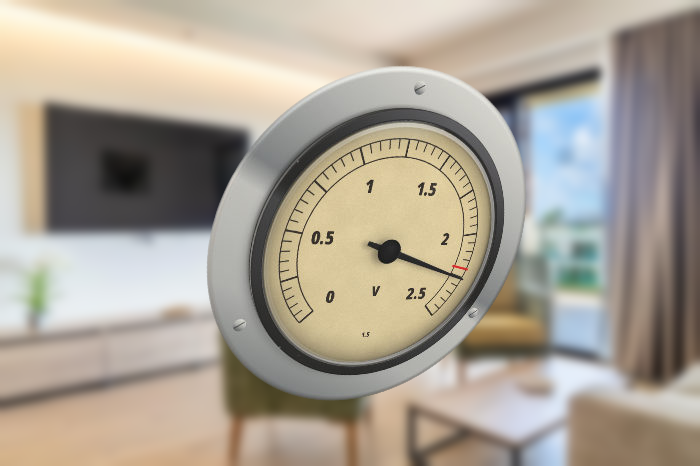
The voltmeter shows 2.25 V
